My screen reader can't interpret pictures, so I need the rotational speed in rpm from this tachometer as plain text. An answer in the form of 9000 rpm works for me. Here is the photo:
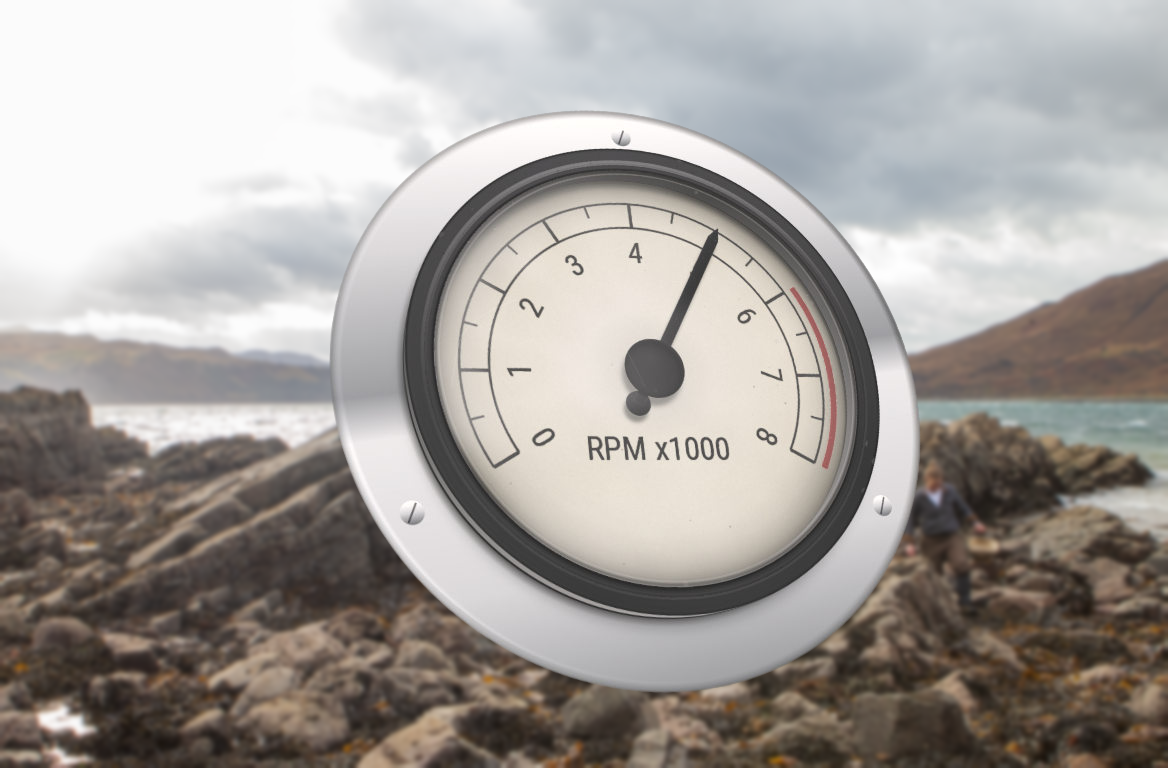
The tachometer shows 5000 rpm
